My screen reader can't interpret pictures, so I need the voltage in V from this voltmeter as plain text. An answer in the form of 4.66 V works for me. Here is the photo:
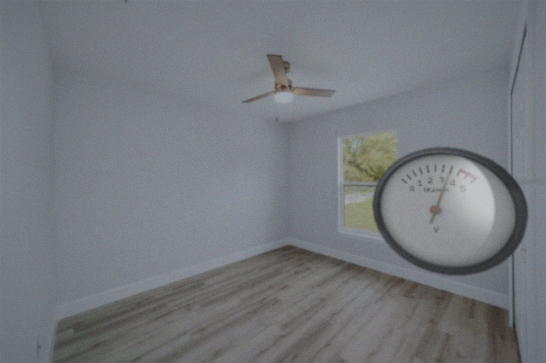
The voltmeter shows 3.5 V
